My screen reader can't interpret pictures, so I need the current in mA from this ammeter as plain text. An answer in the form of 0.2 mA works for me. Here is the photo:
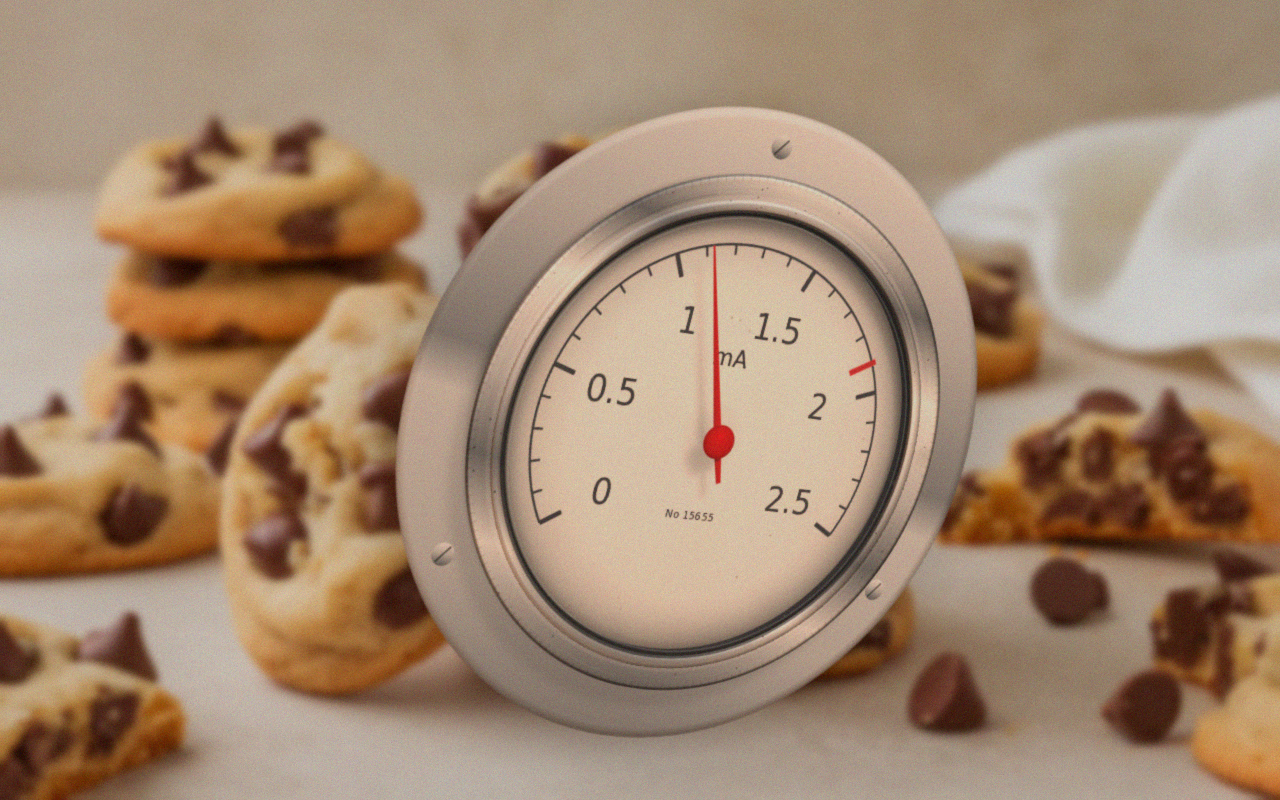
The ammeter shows 1.1 mA
